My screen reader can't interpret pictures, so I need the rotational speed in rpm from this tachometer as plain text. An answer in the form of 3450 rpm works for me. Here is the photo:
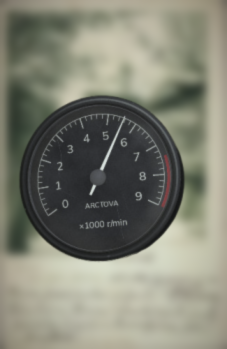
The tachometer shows 5600 rpm
